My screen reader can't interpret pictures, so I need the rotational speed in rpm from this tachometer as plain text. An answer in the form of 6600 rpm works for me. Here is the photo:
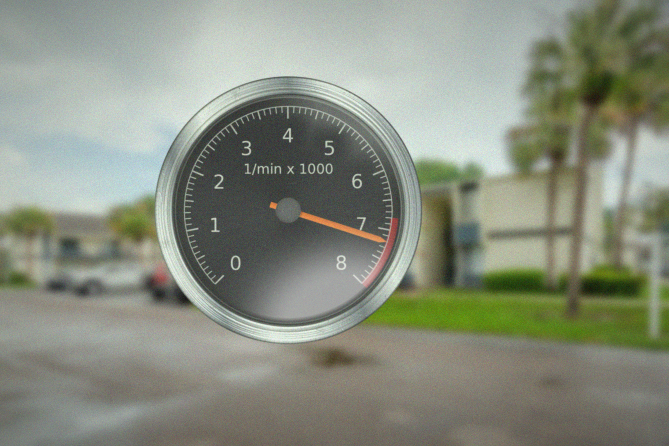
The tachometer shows 7200 rpm
